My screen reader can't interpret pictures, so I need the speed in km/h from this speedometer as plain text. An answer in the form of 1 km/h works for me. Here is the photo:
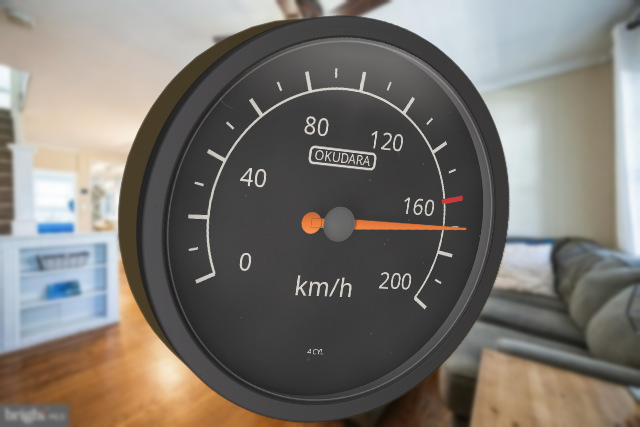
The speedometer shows 170 km/h
